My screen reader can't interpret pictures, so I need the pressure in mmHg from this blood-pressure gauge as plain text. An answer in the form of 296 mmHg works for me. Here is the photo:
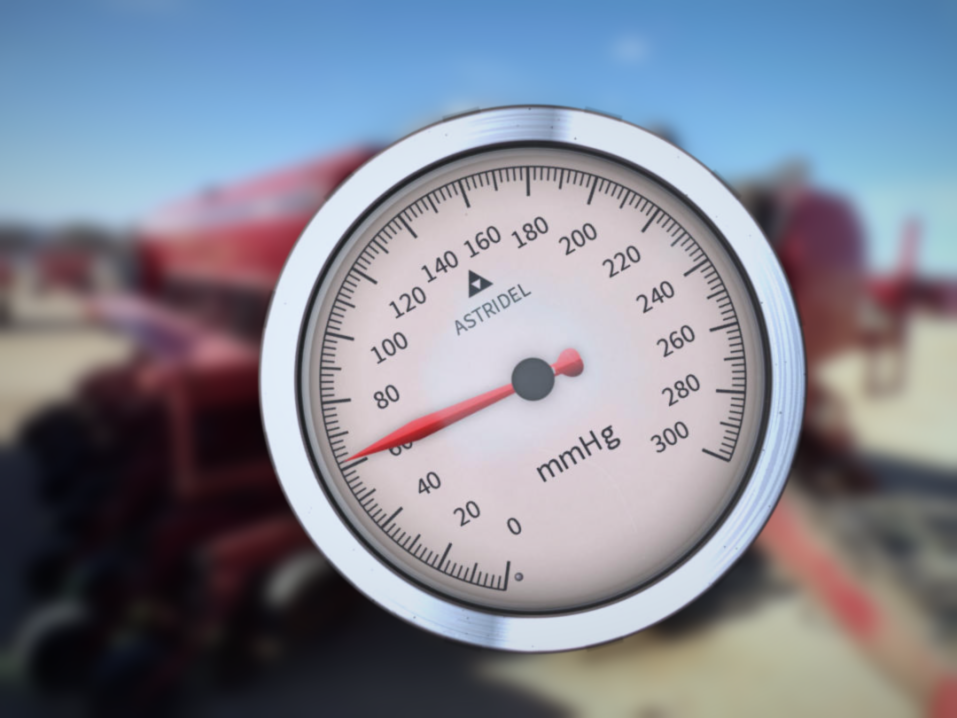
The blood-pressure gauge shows 62 mmHg
